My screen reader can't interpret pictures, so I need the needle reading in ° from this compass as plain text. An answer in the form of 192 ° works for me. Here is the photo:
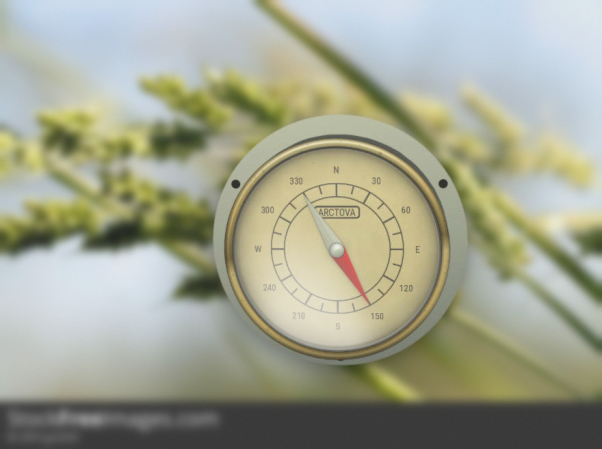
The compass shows 150 °
